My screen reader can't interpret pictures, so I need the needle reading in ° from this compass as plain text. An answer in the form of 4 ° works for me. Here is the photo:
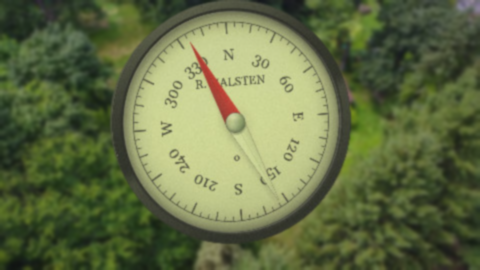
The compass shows 335 °
